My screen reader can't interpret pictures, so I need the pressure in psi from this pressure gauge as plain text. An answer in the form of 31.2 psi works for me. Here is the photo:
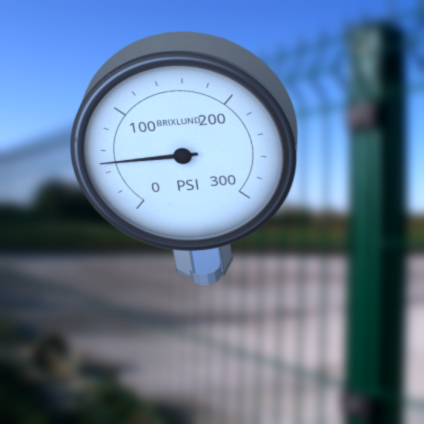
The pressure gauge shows 50 psi
